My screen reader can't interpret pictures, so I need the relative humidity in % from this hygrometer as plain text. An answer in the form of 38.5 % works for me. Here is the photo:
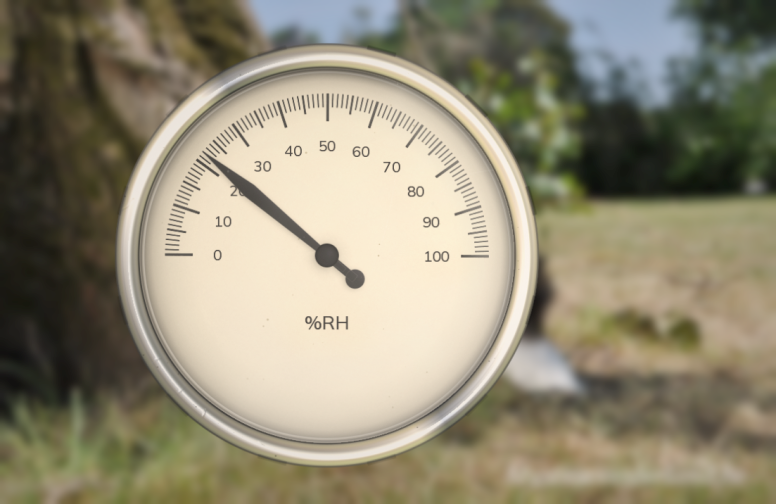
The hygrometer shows 22 %
